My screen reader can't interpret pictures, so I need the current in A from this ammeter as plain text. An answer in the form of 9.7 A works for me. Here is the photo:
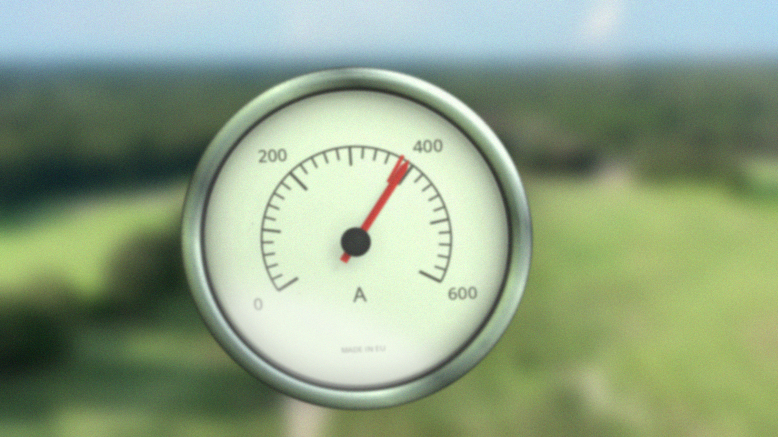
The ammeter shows 390 A
